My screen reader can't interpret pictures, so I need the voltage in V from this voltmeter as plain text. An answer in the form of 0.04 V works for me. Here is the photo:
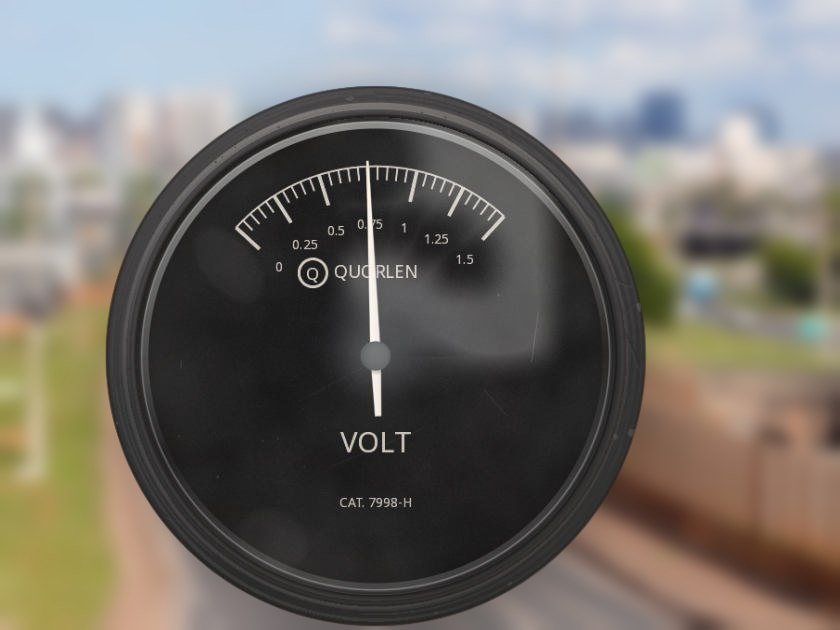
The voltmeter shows 0.75 V
